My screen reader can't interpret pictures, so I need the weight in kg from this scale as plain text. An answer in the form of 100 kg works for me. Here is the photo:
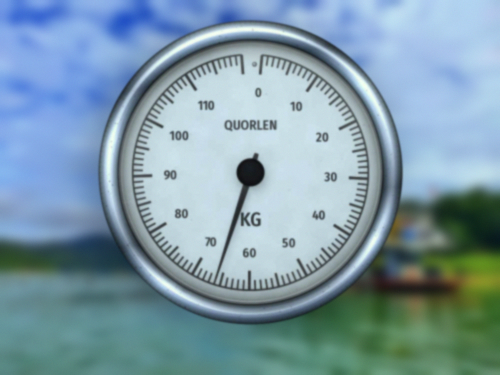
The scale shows 66 kg
